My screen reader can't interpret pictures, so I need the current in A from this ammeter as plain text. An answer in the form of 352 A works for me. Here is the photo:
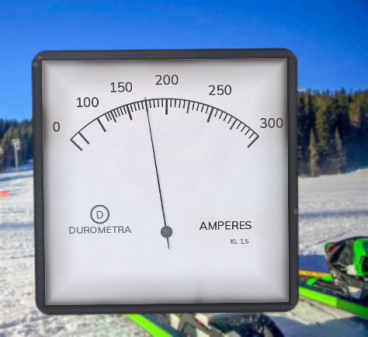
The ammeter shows 175 A
